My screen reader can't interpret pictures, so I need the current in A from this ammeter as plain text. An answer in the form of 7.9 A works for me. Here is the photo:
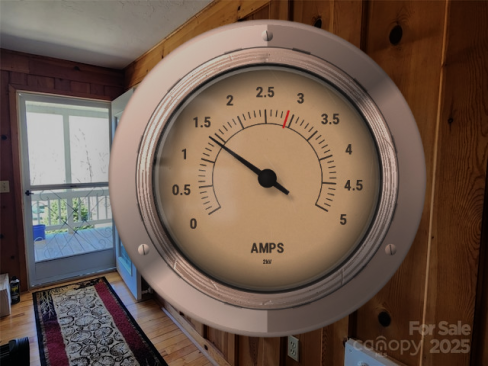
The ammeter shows 1.4 A
